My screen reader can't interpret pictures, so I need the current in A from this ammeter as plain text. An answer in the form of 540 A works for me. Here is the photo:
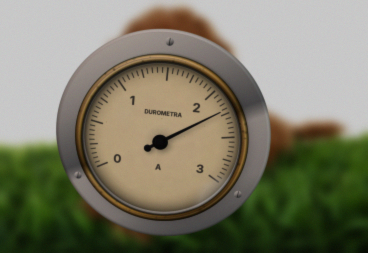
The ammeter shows 2.2 A
